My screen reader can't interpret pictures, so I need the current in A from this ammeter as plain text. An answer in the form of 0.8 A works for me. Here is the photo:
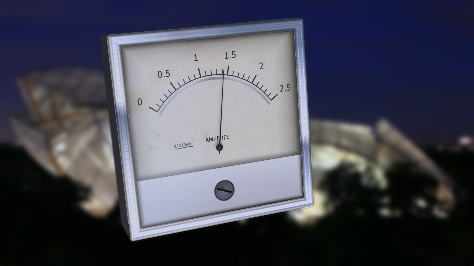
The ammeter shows 1.4 A
